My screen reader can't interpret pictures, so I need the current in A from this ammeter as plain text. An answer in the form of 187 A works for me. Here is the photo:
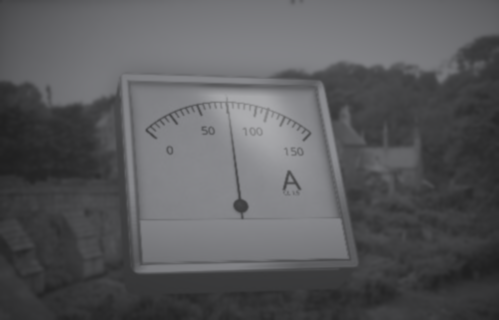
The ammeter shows 75 A
